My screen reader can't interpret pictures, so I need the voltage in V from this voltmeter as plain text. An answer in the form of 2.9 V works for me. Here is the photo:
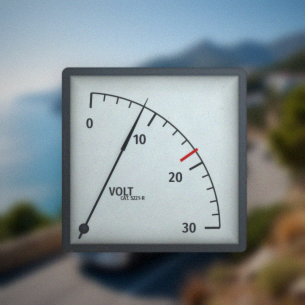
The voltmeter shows 8 V
